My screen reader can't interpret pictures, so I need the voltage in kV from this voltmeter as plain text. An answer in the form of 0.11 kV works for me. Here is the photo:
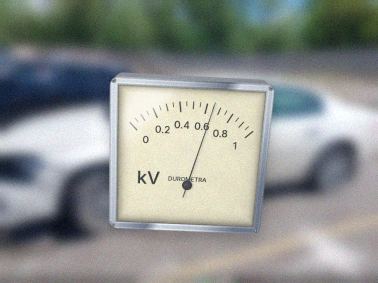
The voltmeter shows 0.65 kV
